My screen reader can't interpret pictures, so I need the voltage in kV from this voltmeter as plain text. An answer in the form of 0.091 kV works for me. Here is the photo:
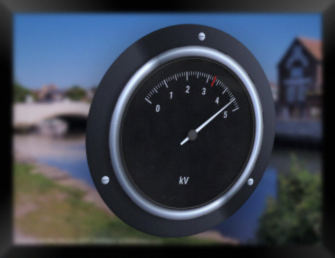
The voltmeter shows 4.5 kV
